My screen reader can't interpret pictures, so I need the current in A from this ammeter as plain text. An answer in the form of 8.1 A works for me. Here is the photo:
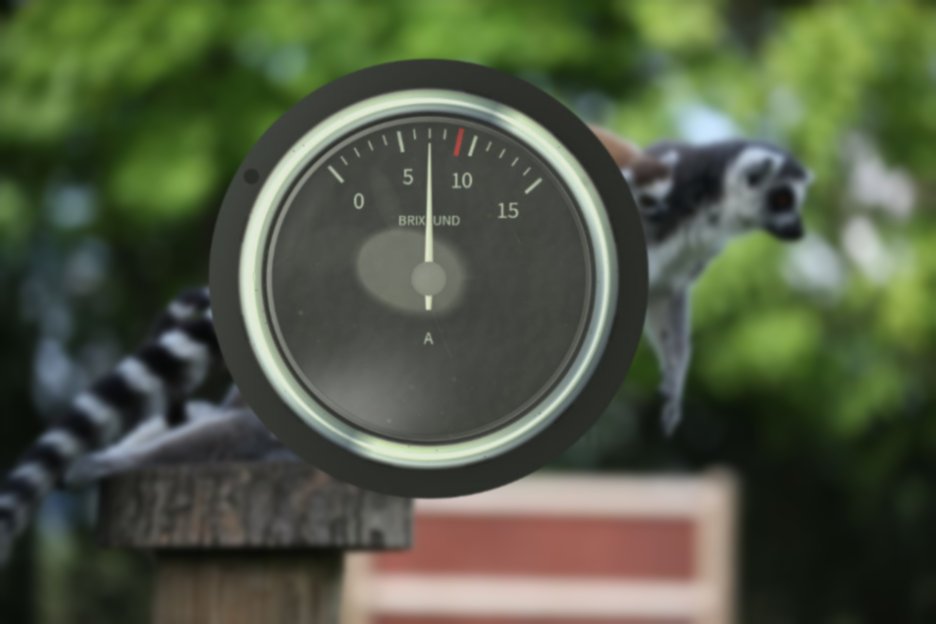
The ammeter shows 7 A
